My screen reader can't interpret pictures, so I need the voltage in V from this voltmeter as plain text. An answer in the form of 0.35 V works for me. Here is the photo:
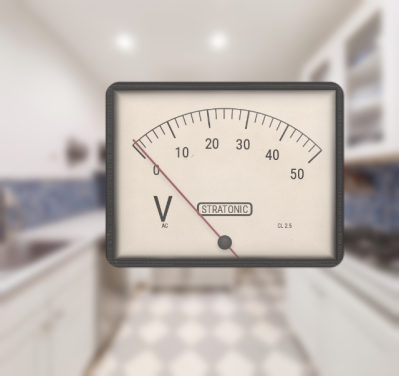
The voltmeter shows 1 V
